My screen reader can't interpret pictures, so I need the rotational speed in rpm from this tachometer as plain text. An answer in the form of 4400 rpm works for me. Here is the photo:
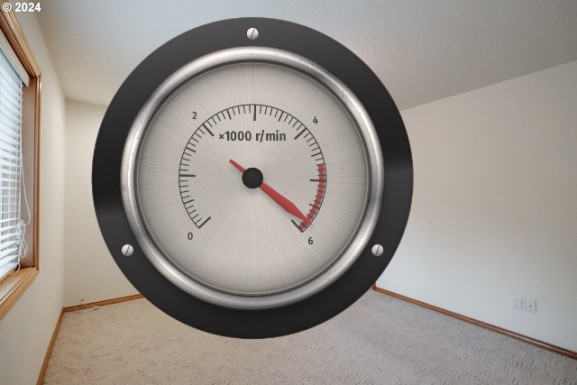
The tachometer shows 5800 rpm
